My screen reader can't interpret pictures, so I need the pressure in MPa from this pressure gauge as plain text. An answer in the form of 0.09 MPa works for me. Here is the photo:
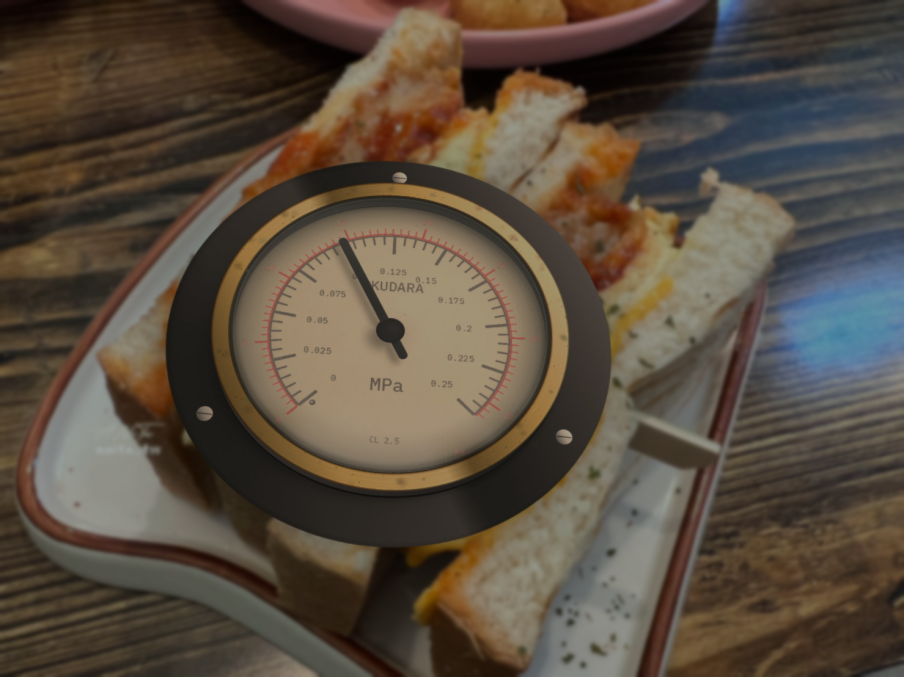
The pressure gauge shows 0.1 MPa
